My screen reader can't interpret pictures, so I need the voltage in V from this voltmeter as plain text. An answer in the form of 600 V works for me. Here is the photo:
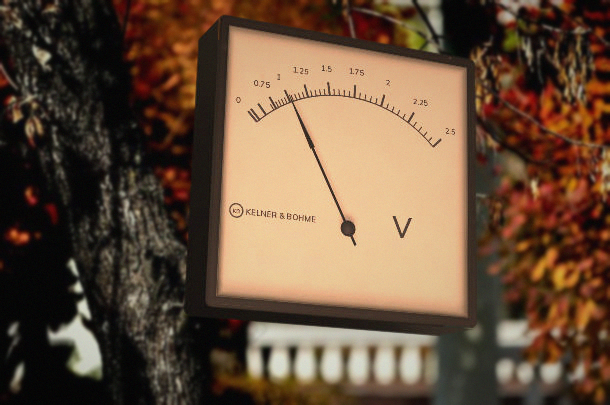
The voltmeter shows 1 V
